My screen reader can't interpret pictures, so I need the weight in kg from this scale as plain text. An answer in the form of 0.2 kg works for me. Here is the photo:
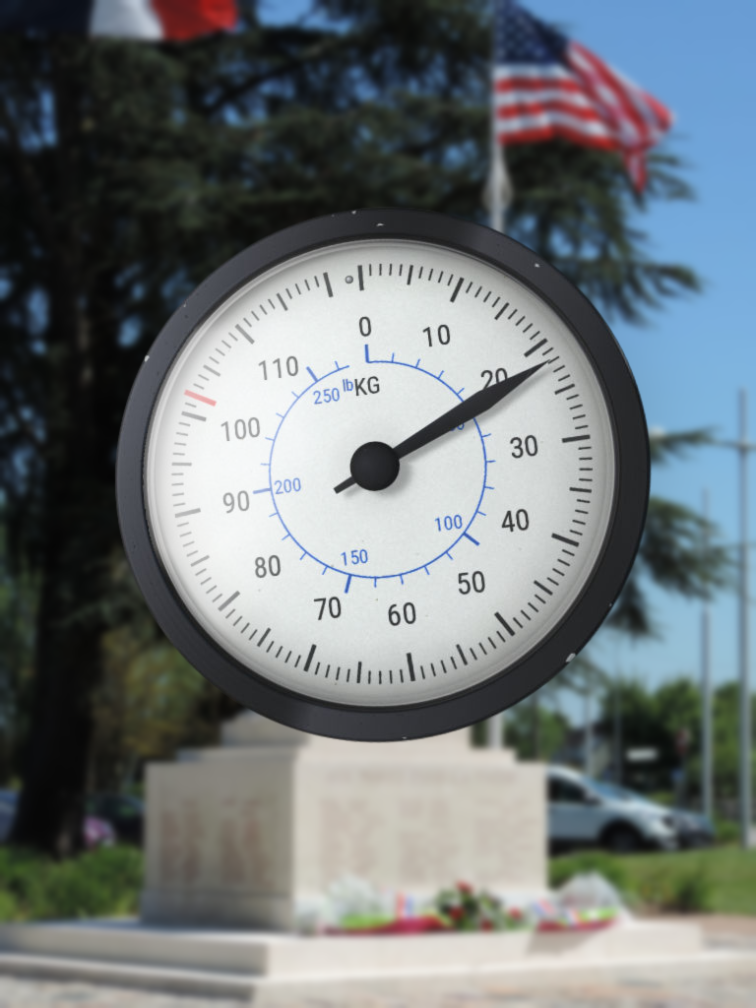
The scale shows 22 kg
